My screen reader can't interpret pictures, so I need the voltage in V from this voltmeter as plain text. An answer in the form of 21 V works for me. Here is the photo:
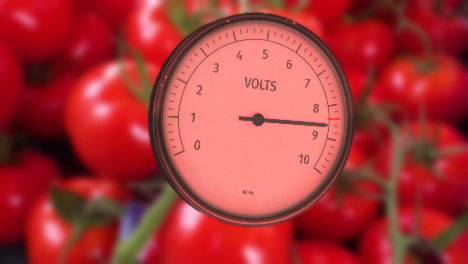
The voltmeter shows 8.6 V
